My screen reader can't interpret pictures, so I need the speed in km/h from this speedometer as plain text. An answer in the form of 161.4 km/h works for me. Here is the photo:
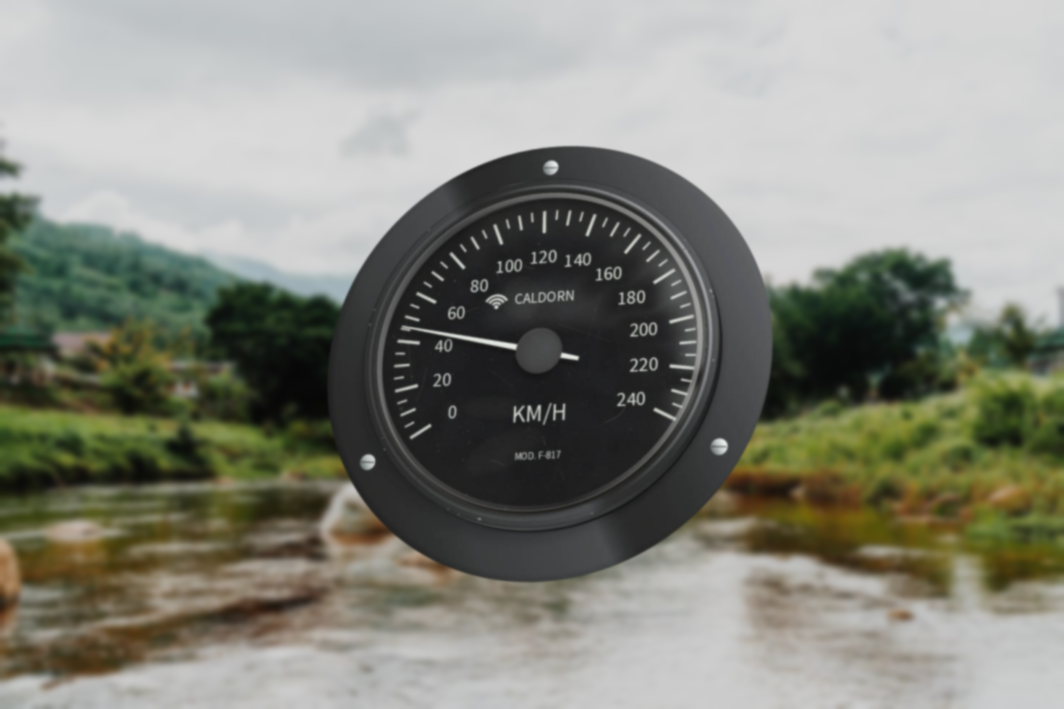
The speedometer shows 45 km/h
